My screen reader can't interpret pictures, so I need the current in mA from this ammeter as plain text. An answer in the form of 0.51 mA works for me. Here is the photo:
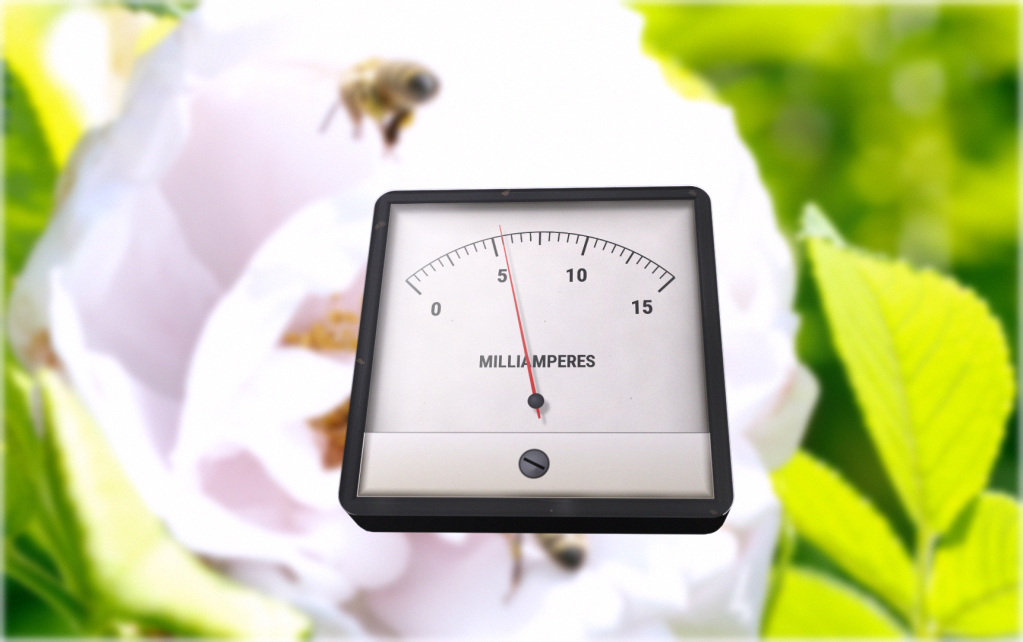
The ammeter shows 5.5 mA
